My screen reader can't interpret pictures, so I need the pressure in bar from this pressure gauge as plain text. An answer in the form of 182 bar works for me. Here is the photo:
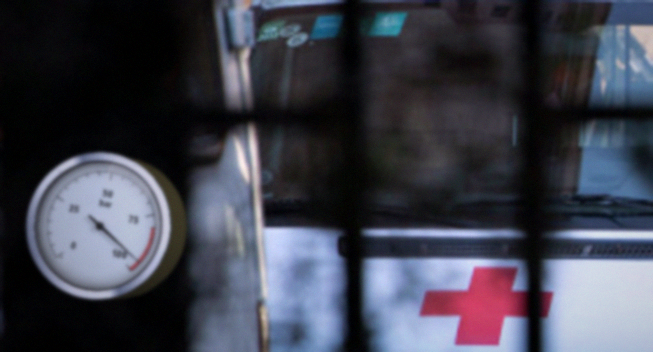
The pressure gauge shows 95 bar
